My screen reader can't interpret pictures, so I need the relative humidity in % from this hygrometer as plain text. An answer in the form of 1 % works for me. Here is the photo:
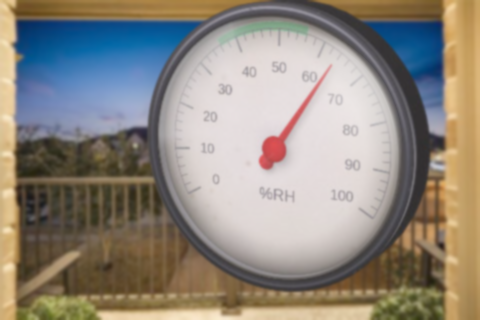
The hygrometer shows 64 %
